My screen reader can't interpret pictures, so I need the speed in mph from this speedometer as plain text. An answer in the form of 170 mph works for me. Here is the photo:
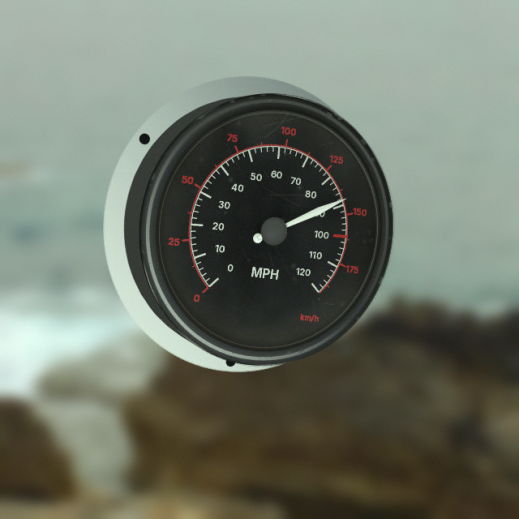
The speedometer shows 88 mph
